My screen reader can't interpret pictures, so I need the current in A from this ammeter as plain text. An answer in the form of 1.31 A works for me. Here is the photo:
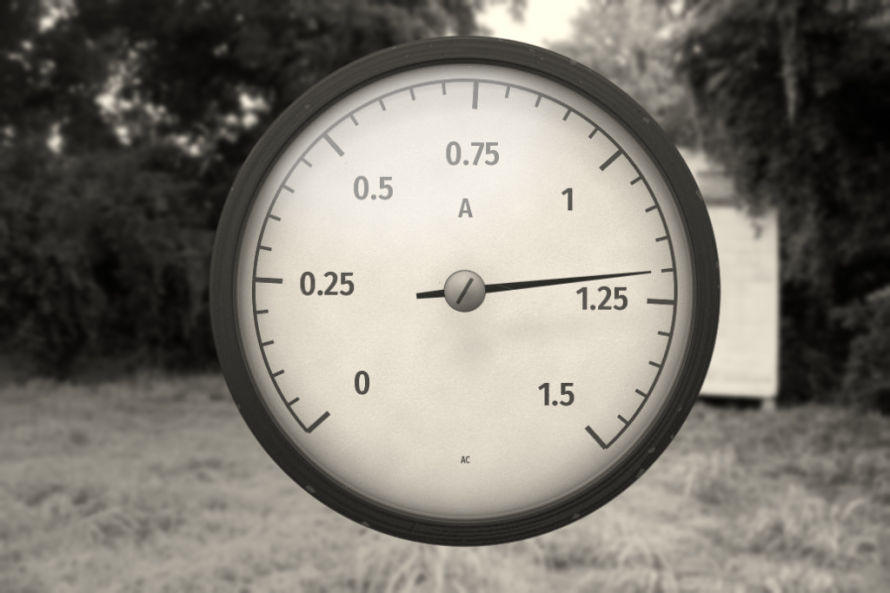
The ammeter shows 1.2 A
